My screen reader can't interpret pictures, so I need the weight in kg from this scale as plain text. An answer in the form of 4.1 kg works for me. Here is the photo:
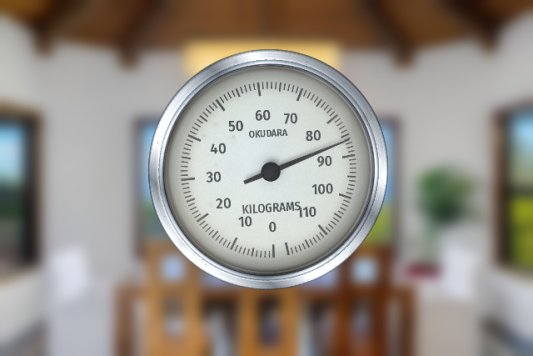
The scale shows 86 kg
